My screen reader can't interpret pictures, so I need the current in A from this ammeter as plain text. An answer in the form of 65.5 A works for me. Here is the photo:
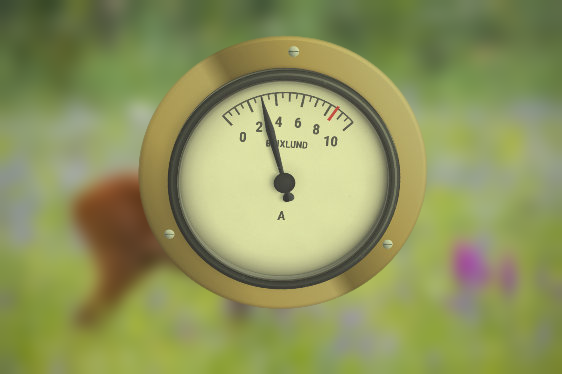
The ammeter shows 3 A
